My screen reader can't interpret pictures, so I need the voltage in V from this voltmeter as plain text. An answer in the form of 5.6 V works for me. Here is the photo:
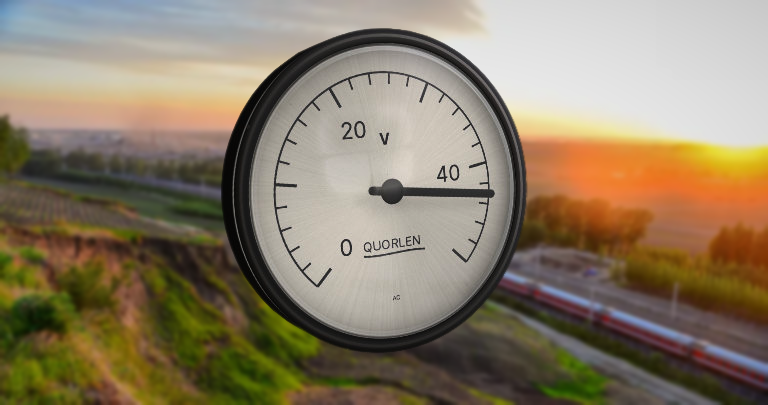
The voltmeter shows 43 V
